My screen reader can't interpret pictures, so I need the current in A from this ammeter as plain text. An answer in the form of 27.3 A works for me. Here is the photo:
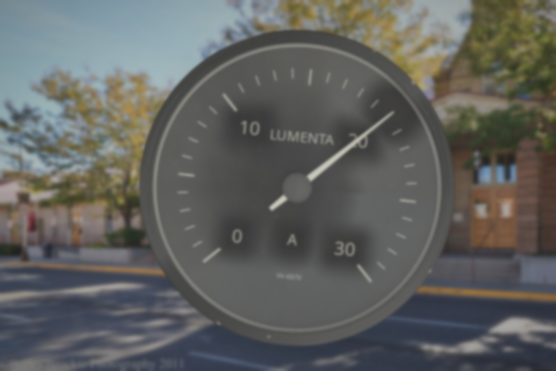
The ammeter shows 20 A
